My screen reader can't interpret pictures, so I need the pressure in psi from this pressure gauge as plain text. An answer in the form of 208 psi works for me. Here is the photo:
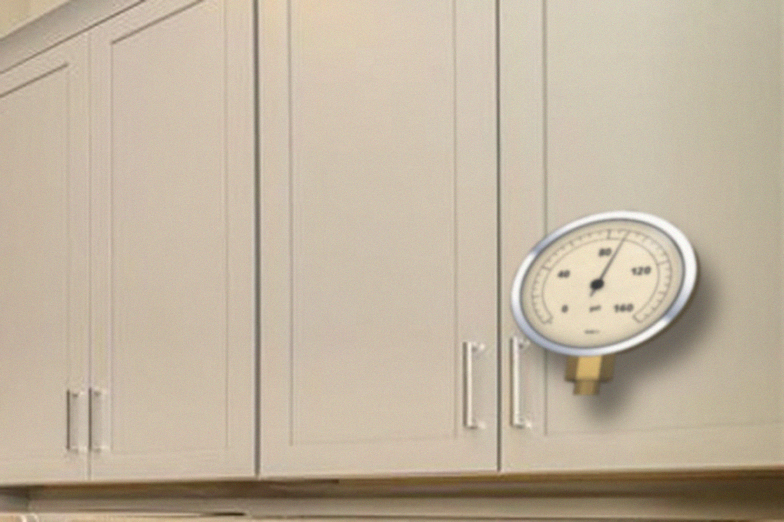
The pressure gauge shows 90 psi
